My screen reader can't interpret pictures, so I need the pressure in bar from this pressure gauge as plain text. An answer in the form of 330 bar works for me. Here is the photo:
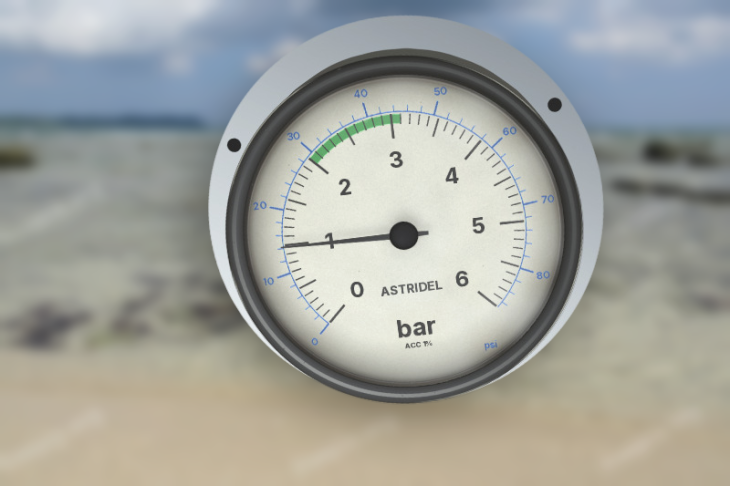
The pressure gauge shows 1 bar
